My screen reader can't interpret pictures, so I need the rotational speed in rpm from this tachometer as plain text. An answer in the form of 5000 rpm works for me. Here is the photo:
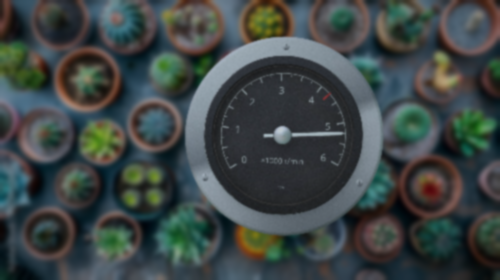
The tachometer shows 5250 rpm
